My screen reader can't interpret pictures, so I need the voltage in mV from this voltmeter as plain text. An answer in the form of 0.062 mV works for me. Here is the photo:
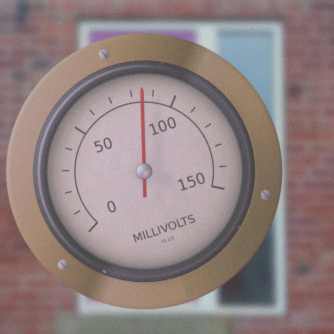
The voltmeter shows 85 mV
